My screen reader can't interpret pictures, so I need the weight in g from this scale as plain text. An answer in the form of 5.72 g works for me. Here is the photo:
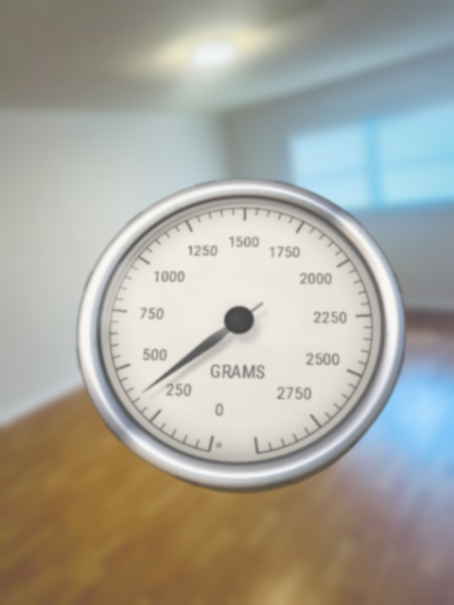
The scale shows 350 g
